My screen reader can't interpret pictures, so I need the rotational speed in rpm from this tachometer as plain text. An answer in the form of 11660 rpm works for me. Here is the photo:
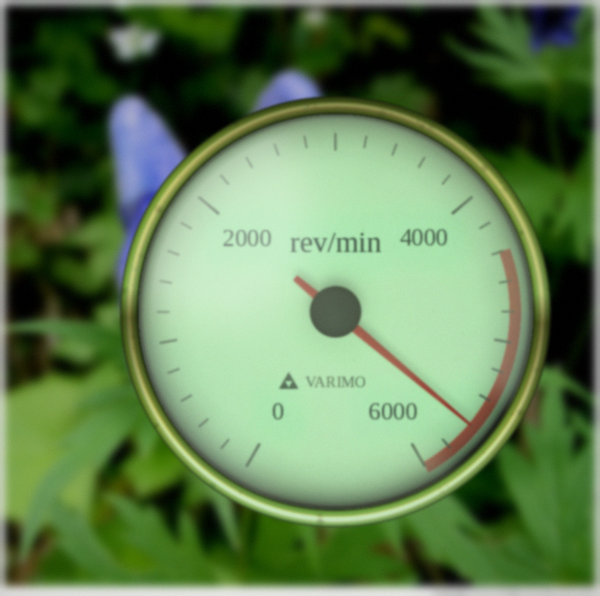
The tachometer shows 5600 rpm
